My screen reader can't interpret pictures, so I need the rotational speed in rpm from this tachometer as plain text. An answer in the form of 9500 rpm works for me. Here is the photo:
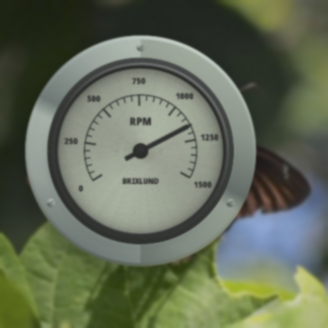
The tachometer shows 1150 rpm
